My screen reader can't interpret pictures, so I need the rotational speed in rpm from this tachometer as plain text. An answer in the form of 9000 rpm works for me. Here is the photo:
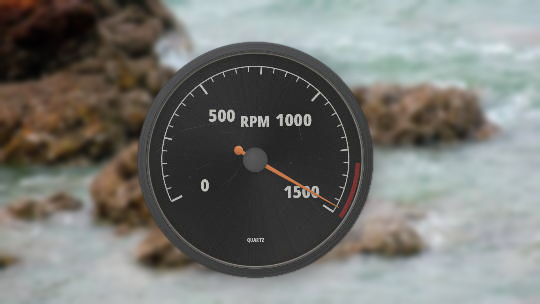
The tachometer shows 1475 rpm
